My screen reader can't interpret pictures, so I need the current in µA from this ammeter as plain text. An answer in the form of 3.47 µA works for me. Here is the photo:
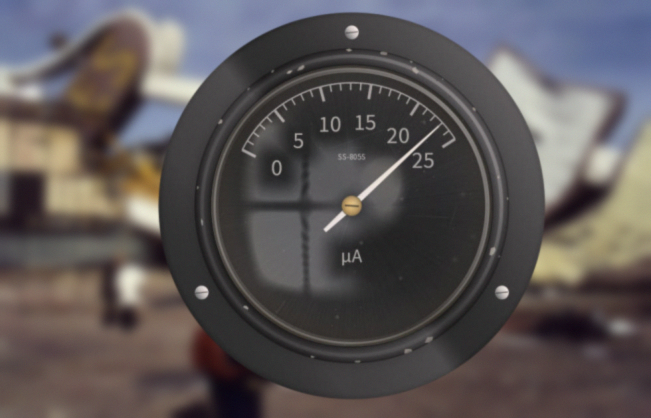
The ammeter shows 23 µA
